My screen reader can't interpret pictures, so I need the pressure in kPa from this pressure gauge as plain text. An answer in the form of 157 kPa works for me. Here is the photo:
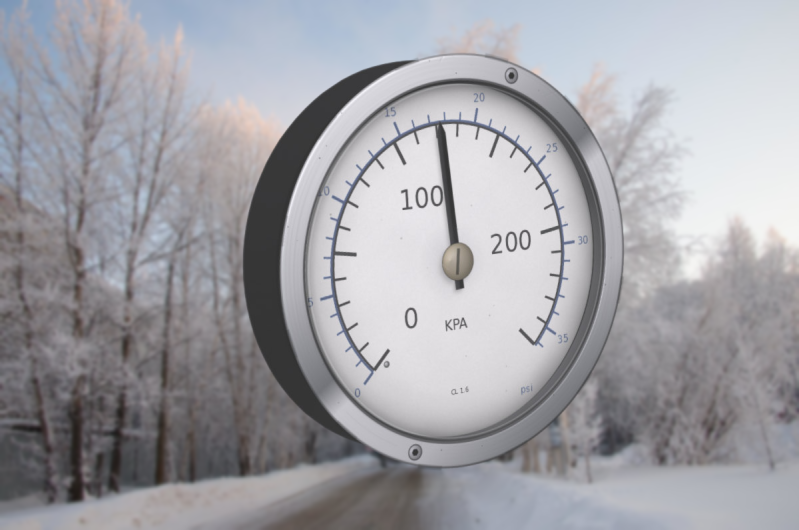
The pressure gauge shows 120 kPa
